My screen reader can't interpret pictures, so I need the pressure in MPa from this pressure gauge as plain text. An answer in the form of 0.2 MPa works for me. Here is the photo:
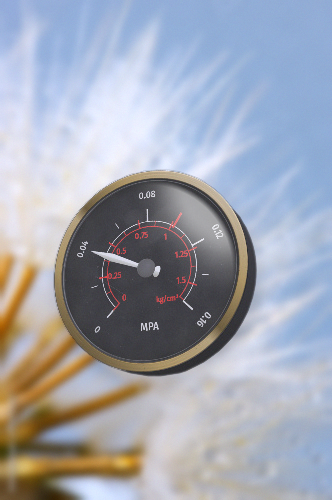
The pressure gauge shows 0.04 MPa
